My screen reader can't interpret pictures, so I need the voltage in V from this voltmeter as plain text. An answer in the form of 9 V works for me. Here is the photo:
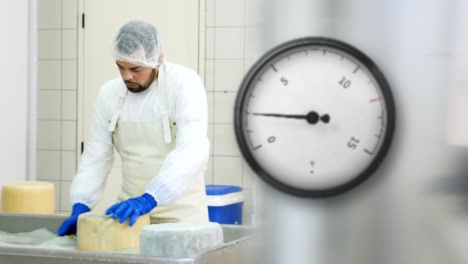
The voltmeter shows 2 V
